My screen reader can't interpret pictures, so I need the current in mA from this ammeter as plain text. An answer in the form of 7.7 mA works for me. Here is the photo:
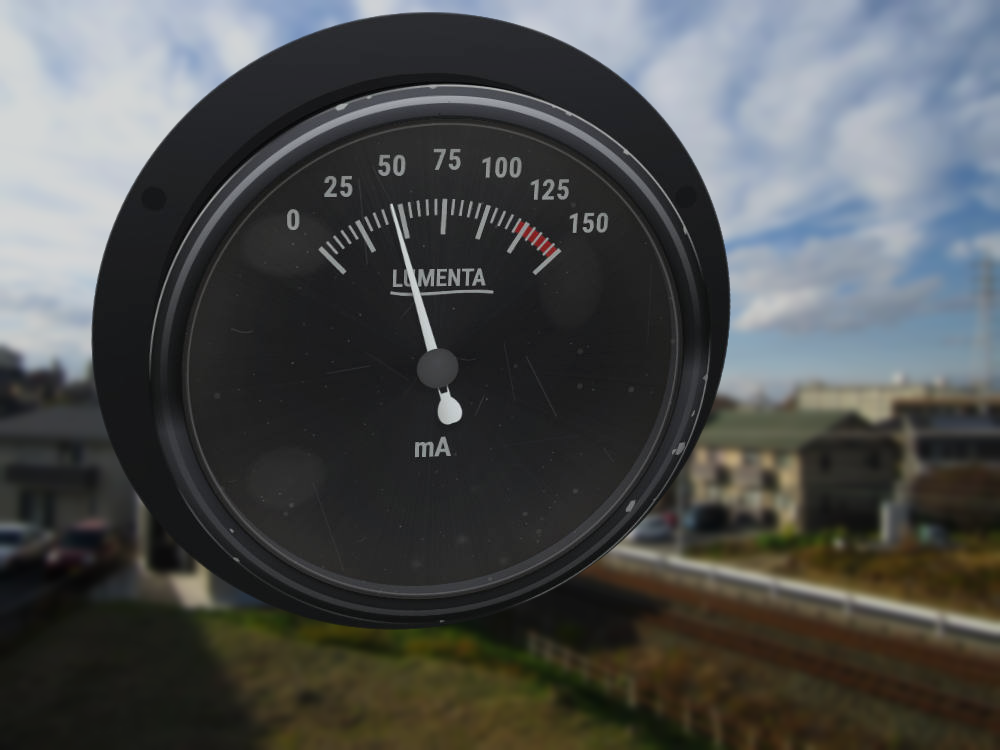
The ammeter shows 45 mA
